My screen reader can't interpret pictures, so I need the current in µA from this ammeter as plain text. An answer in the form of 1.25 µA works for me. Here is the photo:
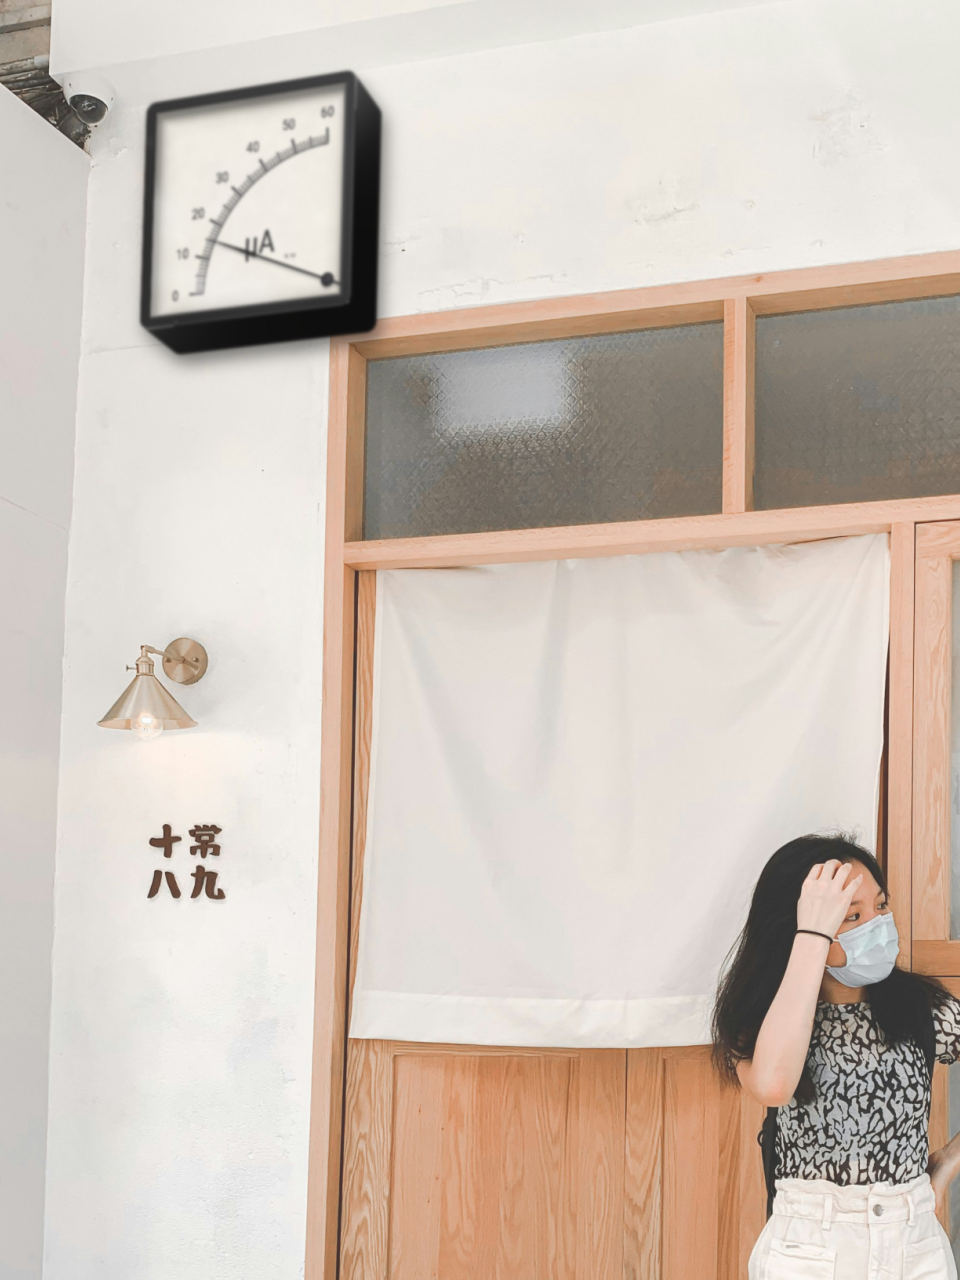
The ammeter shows 15 µA
